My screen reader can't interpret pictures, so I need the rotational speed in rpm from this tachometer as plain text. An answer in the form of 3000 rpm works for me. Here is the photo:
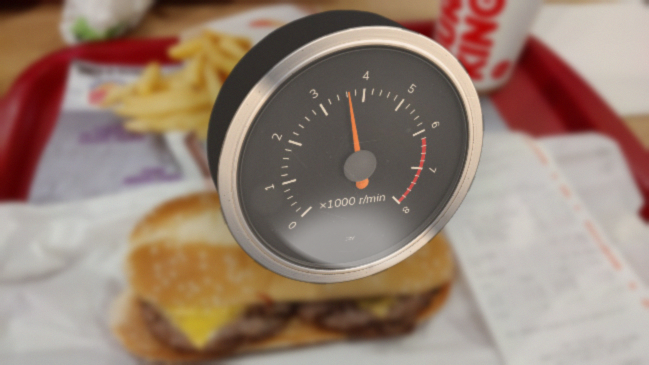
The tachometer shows 3600 rpm
